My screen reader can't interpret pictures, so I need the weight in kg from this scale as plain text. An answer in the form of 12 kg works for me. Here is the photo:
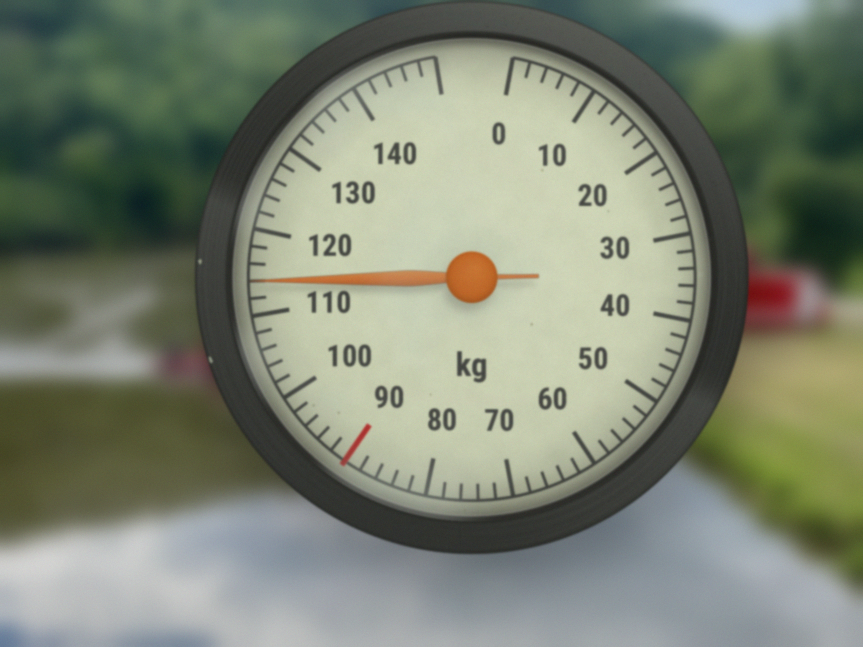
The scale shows 114 kg
